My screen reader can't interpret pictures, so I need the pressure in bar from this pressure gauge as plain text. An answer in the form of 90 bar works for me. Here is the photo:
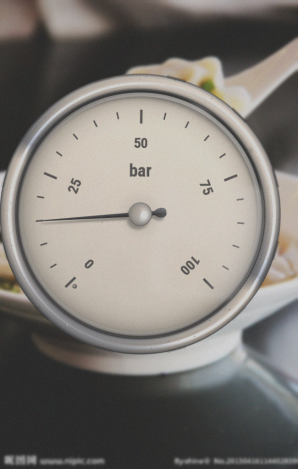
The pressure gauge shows 15 bar
